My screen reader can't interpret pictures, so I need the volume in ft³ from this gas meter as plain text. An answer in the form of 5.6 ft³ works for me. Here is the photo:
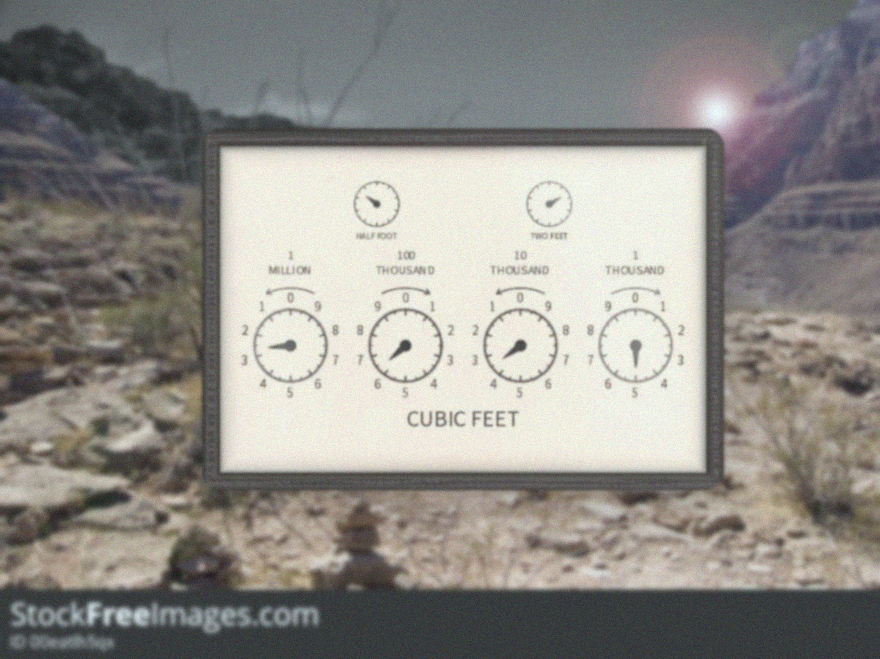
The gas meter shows 263500 ft³
